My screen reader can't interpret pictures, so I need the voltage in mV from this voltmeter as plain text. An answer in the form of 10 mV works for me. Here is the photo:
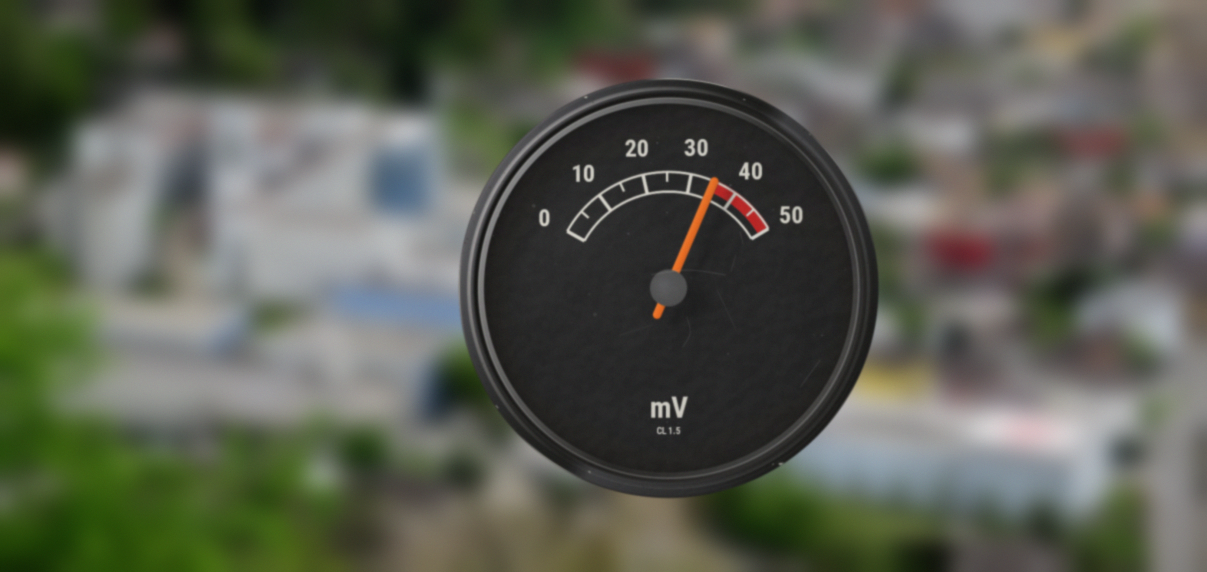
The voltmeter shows 35 mV
